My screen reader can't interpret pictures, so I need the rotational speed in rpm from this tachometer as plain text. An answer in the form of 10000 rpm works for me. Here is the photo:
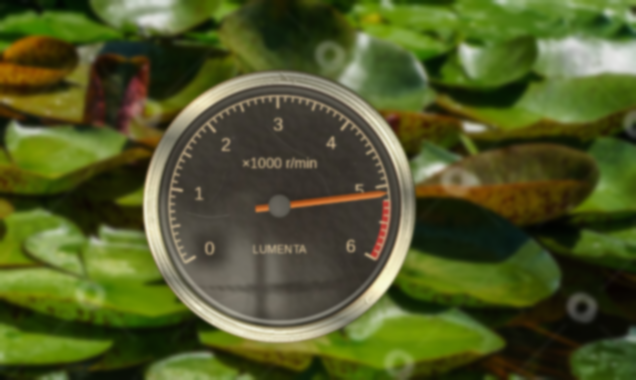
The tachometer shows 5100 rpm
